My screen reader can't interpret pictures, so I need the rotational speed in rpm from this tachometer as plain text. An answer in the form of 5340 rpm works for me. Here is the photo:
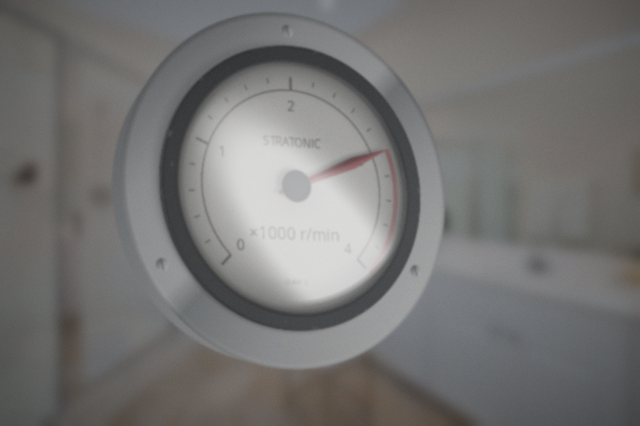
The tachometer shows 3000 rpm
